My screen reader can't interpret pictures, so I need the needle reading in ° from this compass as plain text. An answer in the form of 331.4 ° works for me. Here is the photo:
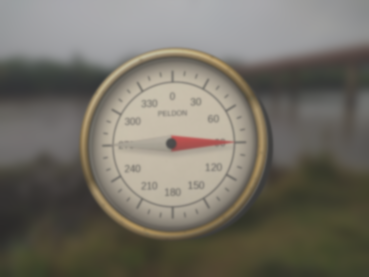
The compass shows 90 °
